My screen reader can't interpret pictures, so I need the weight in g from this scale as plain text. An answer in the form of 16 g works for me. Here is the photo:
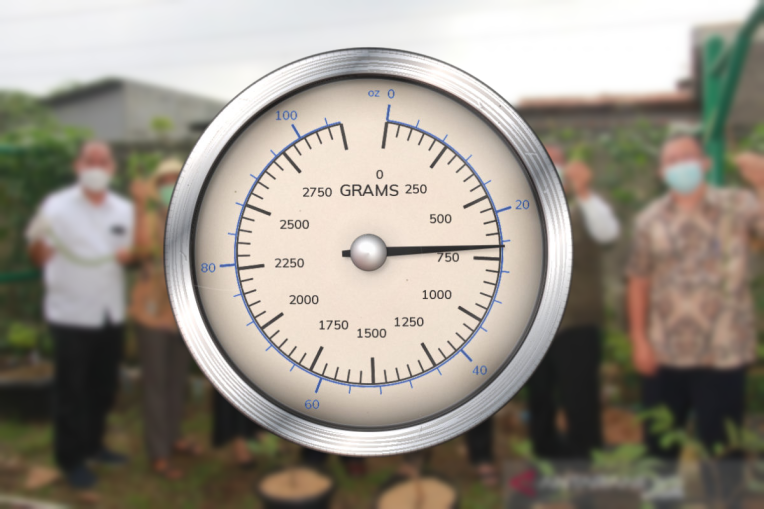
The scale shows 700 g
